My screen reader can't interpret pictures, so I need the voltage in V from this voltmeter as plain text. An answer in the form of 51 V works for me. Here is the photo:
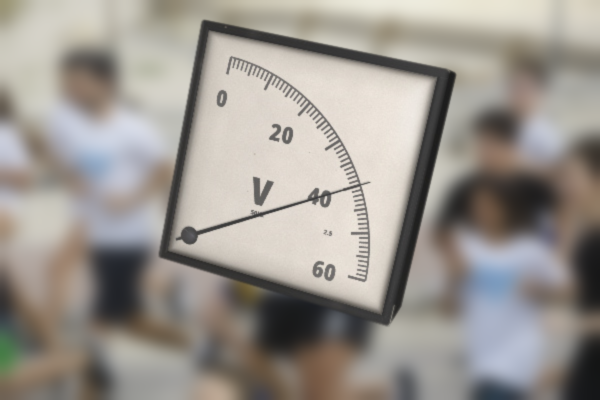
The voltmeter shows 40 V
